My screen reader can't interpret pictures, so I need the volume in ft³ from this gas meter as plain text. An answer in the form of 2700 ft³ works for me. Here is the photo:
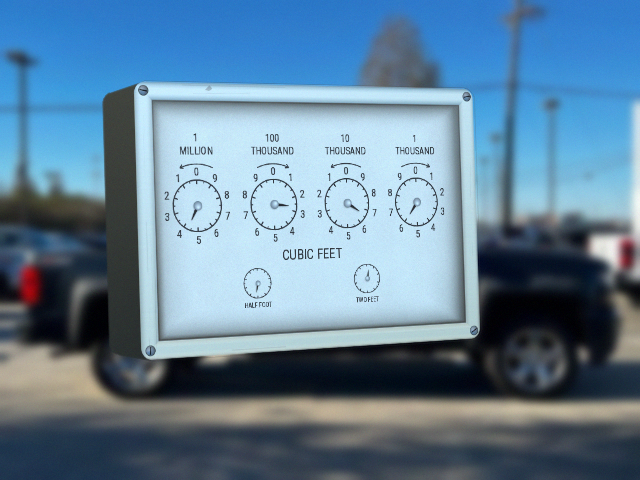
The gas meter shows 426600 ft³
